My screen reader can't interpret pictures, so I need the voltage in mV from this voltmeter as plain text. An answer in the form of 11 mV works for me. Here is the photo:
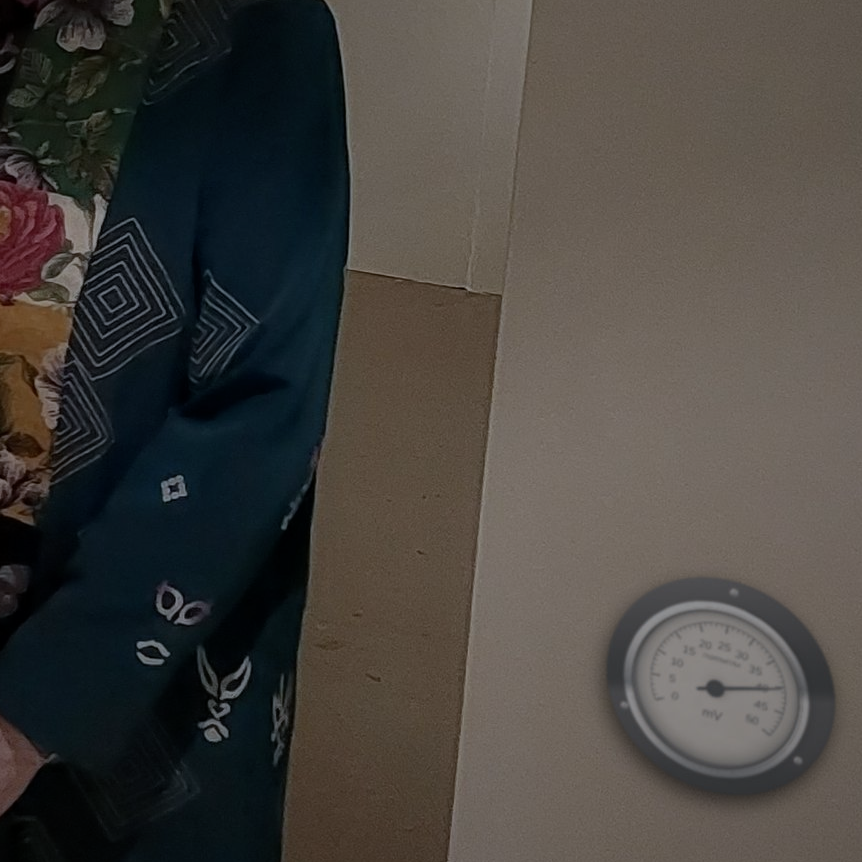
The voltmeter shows 40 mV
